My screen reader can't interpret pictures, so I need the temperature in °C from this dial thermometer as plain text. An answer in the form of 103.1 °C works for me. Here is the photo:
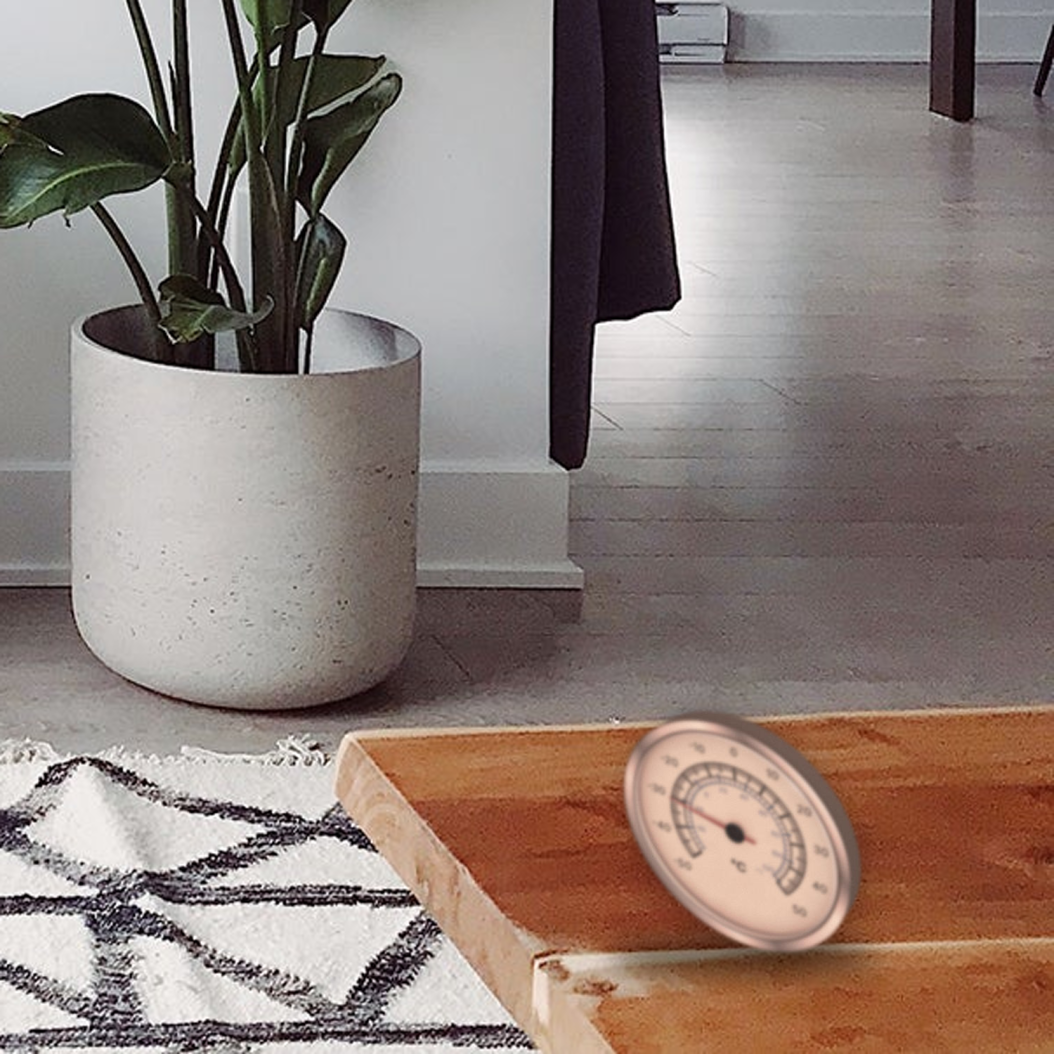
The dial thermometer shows -30 °C
